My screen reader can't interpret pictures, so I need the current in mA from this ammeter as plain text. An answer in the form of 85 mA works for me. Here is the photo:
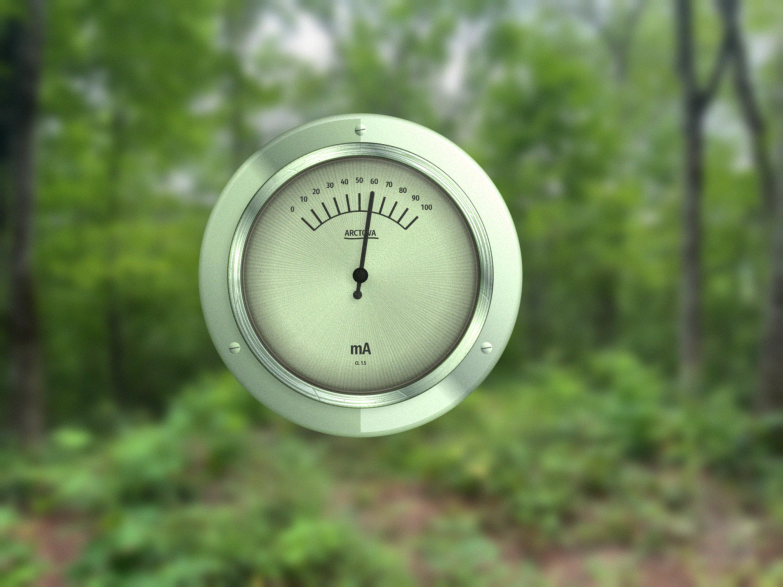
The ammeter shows 60 mA
